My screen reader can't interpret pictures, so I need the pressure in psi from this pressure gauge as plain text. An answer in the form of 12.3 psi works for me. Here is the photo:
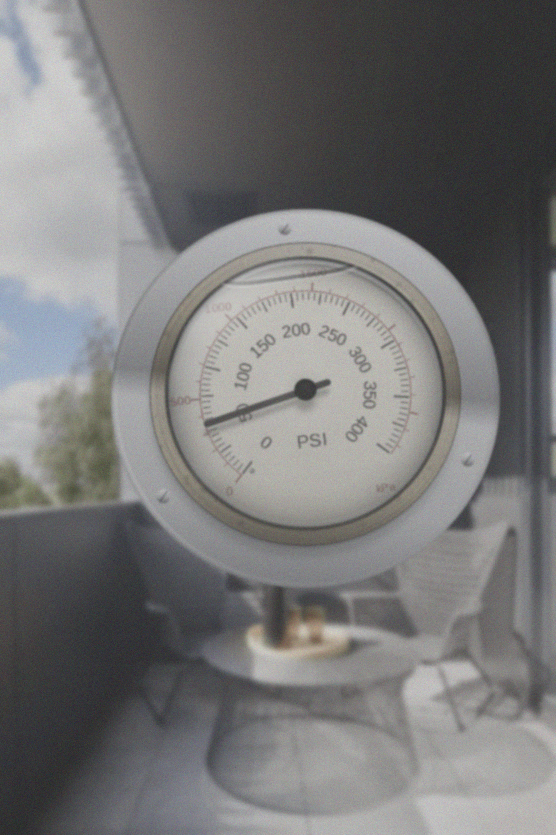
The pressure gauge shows 50 psi
